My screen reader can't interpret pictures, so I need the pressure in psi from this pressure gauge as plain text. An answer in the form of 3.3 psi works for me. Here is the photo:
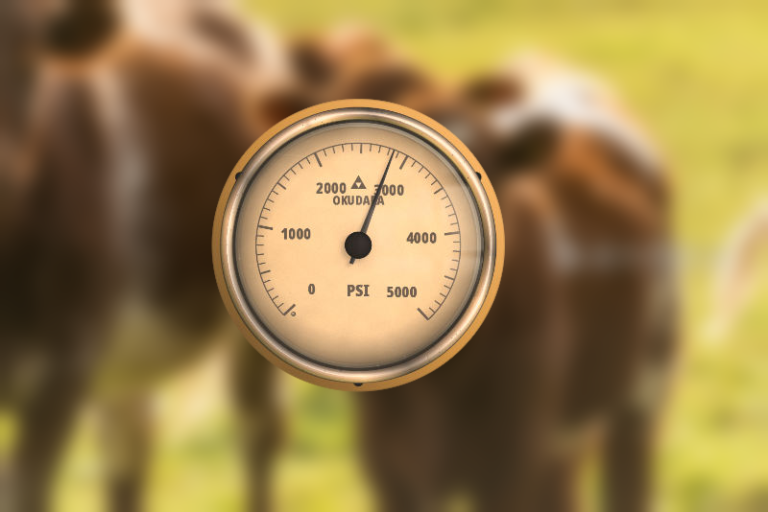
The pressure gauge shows 2850 psi
